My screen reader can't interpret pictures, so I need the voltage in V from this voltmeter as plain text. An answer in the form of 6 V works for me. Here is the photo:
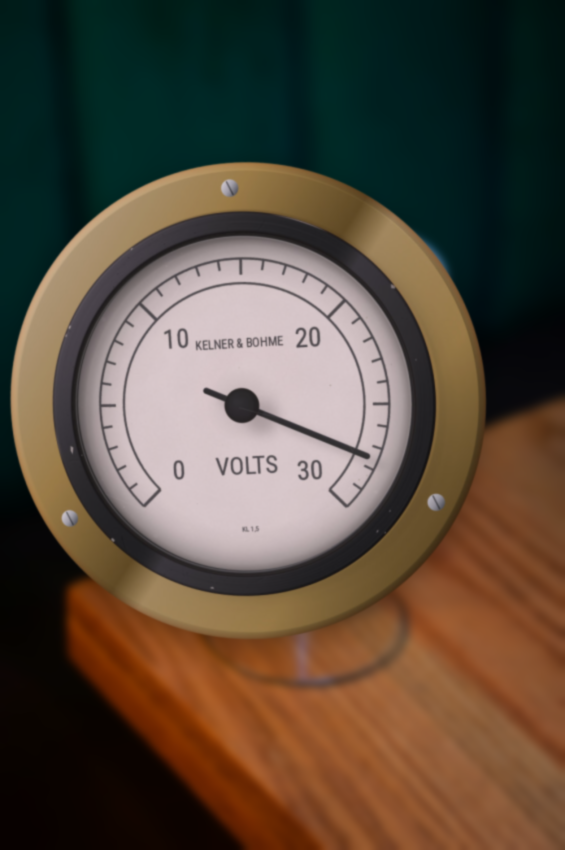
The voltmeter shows 27.5 V
